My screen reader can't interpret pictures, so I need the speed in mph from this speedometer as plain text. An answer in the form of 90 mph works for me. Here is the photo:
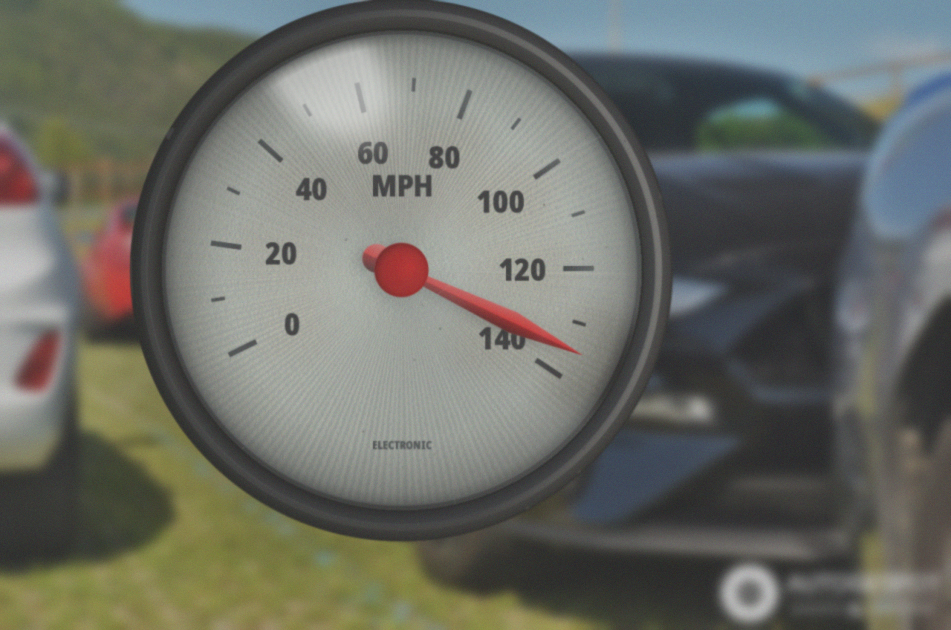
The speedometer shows 135 mph
